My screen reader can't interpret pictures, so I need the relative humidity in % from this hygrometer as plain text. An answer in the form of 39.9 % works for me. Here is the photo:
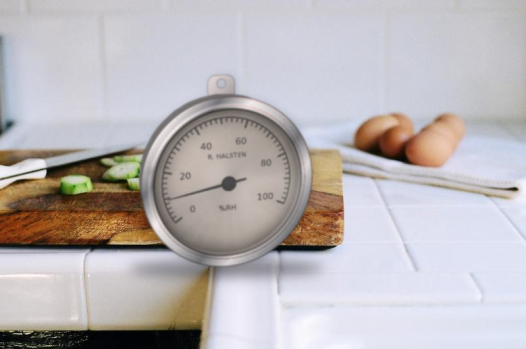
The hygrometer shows 10 %
